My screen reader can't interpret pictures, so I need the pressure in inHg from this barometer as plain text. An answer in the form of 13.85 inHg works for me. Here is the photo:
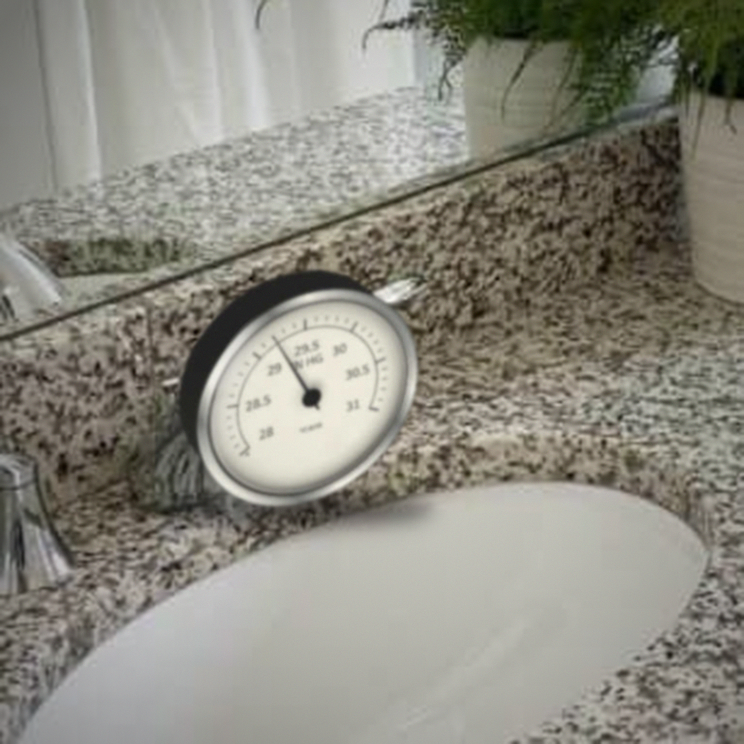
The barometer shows 29.2 inHg
